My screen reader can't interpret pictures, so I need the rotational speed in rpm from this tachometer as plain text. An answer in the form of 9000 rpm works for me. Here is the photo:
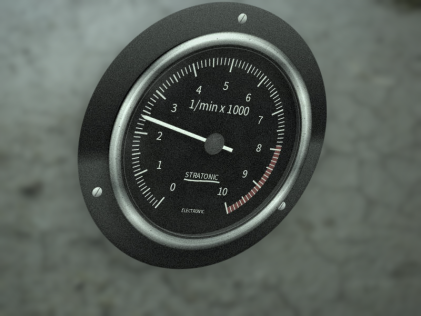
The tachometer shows 2400 rpm
